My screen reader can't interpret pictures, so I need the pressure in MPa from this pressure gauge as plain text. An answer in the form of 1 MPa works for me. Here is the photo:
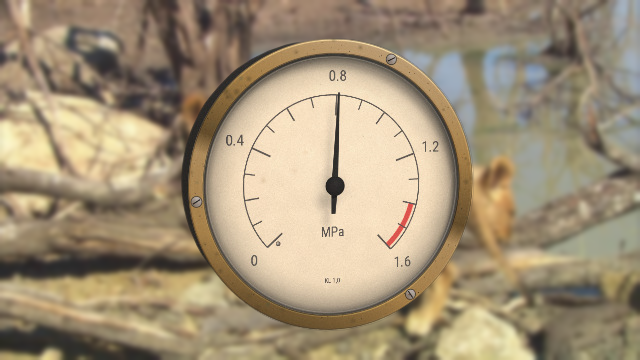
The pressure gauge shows 0.8 MPa
